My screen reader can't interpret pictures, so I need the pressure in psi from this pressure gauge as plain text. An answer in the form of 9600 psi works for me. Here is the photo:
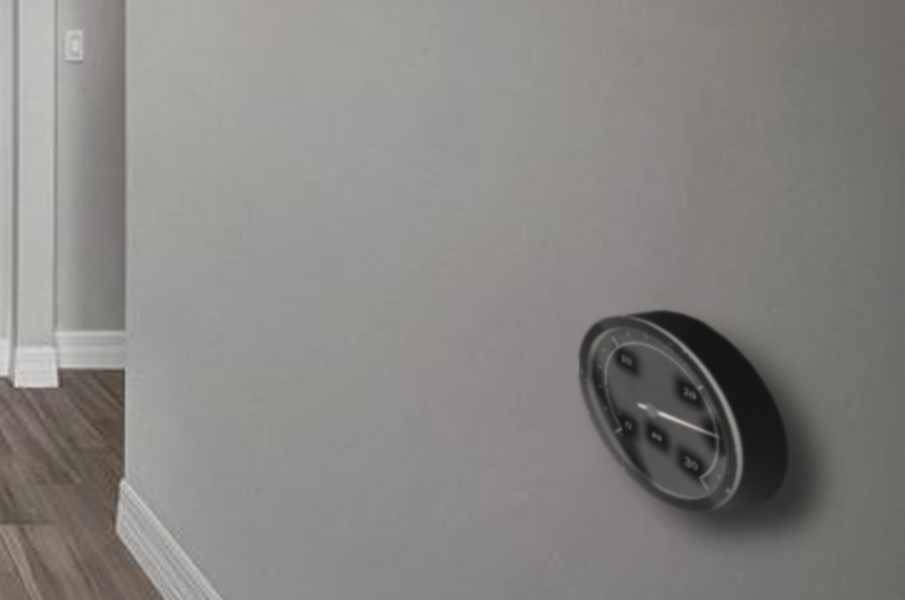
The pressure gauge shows 24 psi
